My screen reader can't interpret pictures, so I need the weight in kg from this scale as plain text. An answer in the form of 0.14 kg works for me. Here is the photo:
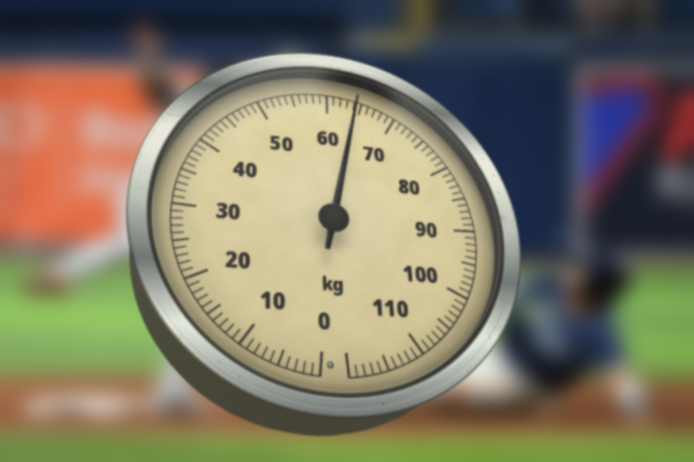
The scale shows 64 kg
